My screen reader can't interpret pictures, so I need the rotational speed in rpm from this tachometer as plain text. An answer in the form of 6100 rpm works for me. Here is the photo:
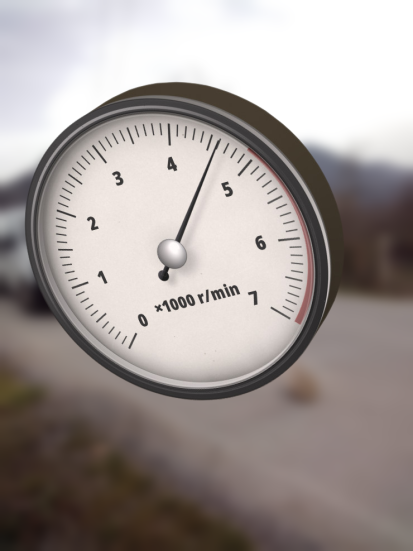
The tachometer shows 4600 rpm
